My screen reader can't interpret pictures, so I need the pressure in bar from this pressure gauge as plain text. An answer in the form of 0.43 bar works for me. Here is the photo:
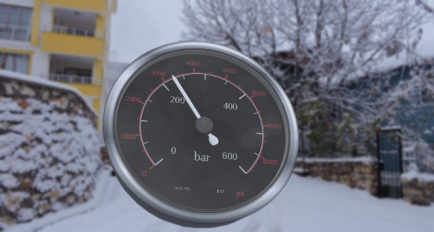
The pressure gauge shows 225 bar
